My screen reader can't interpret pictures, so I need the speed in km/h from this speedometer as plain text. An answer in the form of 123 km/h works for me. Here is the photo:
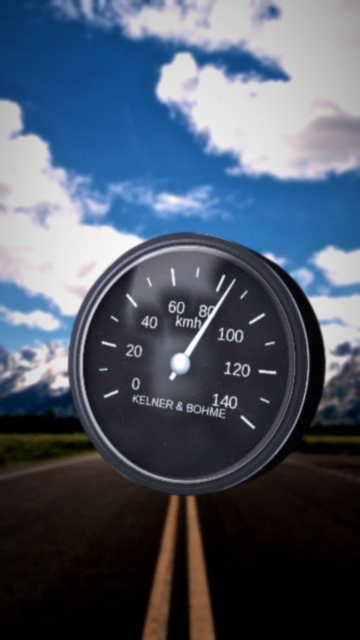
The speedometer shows 85 km/h
